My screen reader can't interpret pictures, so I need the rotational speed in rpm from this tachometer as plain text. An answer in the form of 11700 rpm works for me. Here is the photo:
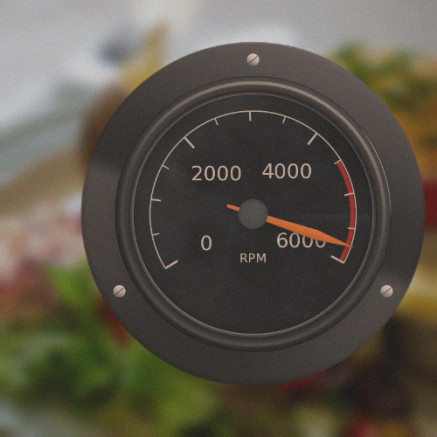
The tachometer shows 5750 rpm
